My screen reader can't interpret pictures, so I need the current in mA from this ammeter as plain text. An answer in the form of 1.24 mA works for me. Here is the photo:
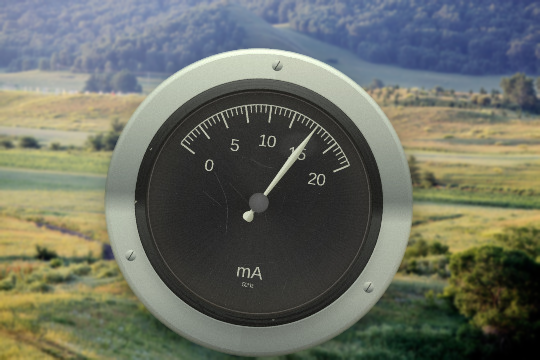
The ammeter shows 15 mA
